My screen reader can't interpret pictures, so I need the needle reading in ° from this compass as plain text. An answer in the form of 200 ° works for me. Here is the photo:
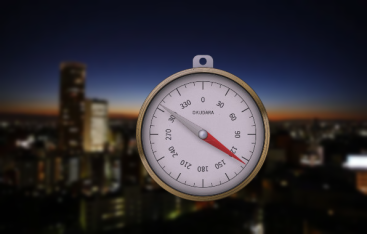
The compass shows 125 °
